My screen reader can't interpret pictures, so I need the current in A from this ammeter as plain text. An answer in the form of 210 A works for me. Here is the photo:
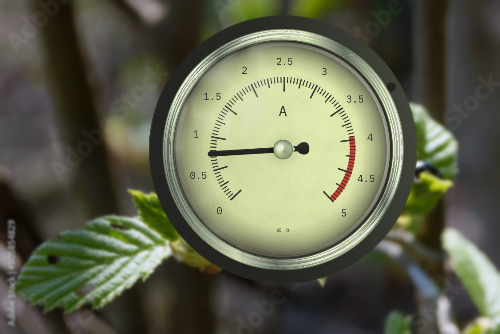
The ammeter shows 0.75 A
